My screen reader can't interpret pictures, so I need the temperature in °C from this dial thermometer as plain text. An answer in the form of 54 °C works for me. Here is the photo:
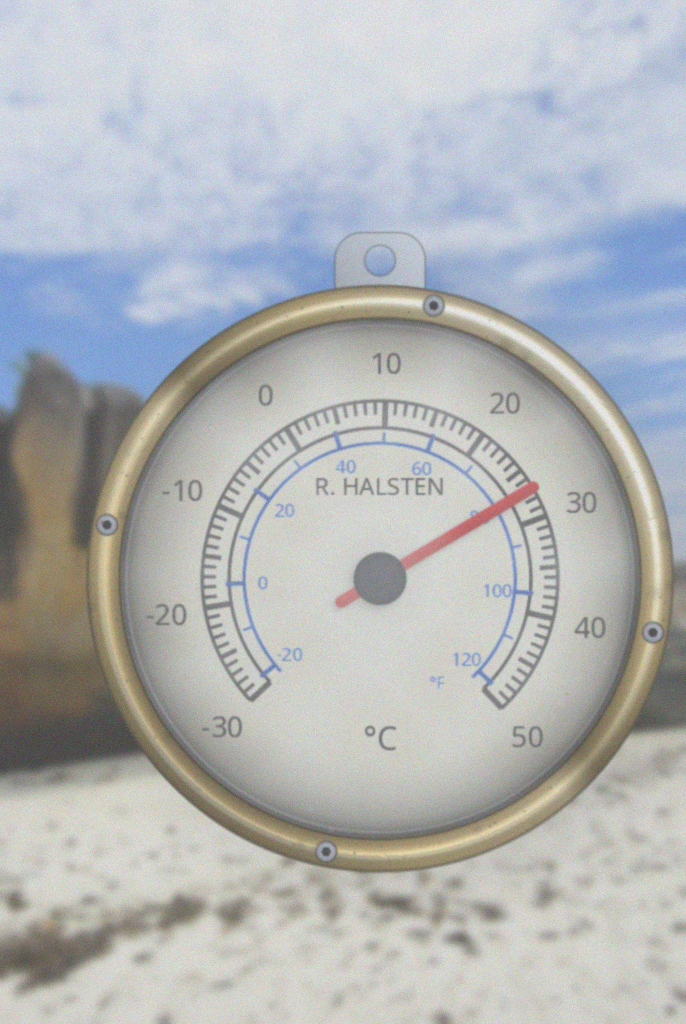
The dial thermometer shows 27 °C
